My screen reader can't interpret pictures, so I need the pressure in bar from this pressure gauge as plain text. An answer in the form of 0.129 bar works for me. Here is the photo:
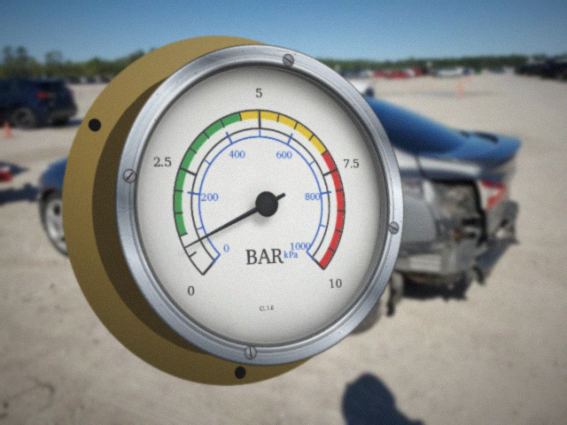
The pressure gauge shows 0.75 bar
